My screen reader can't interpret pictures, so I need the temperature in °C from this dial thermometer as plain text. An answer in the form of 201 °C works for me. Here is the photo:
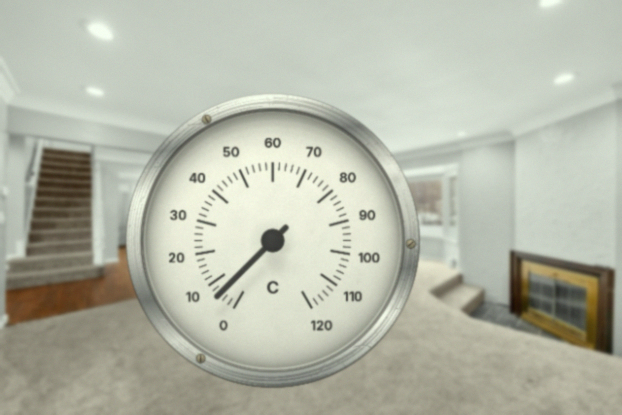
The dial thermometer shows 6 °C
